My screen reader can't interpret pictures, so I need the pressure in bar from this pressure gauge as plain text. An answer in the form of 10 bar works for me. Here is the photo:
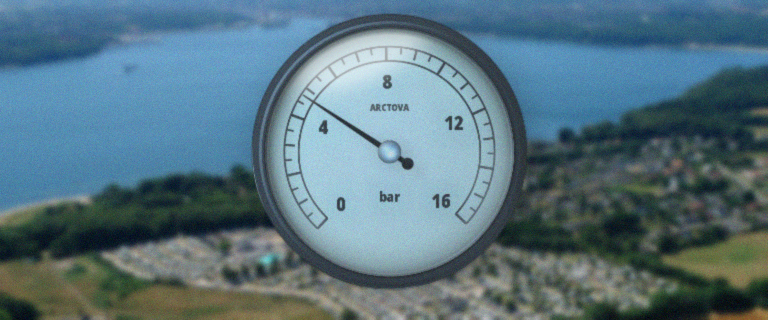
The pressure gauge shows 4.75 bar
